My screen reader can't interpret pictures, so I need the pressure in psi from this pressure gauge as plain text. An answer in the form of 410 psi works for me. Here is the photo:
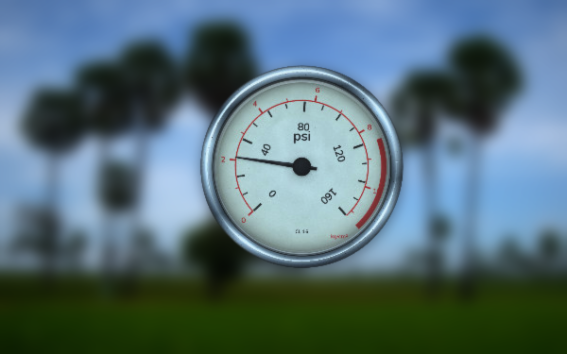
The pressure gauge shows 30 psi
